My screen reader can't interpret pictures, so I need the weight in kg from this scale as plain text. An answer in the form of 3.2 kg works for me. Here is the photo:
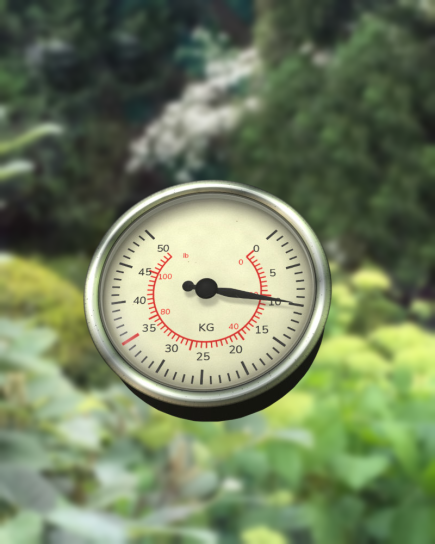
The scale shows 10 kg
